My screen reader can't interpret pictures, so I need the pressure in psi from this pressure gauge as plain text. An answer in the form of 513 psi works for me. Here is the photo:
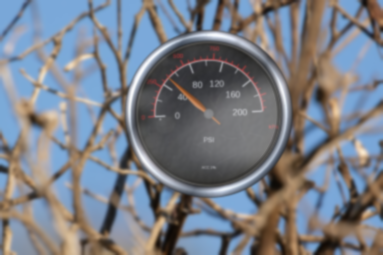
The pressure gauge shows 50 psi
